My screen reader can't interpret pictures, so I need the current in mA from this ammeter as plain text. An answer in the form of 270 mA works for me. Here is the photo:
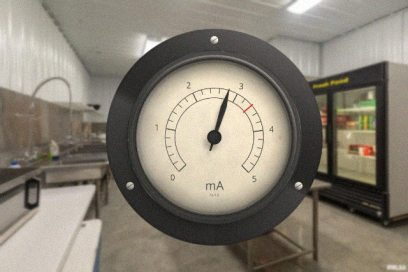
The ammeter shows 2.8 mA
